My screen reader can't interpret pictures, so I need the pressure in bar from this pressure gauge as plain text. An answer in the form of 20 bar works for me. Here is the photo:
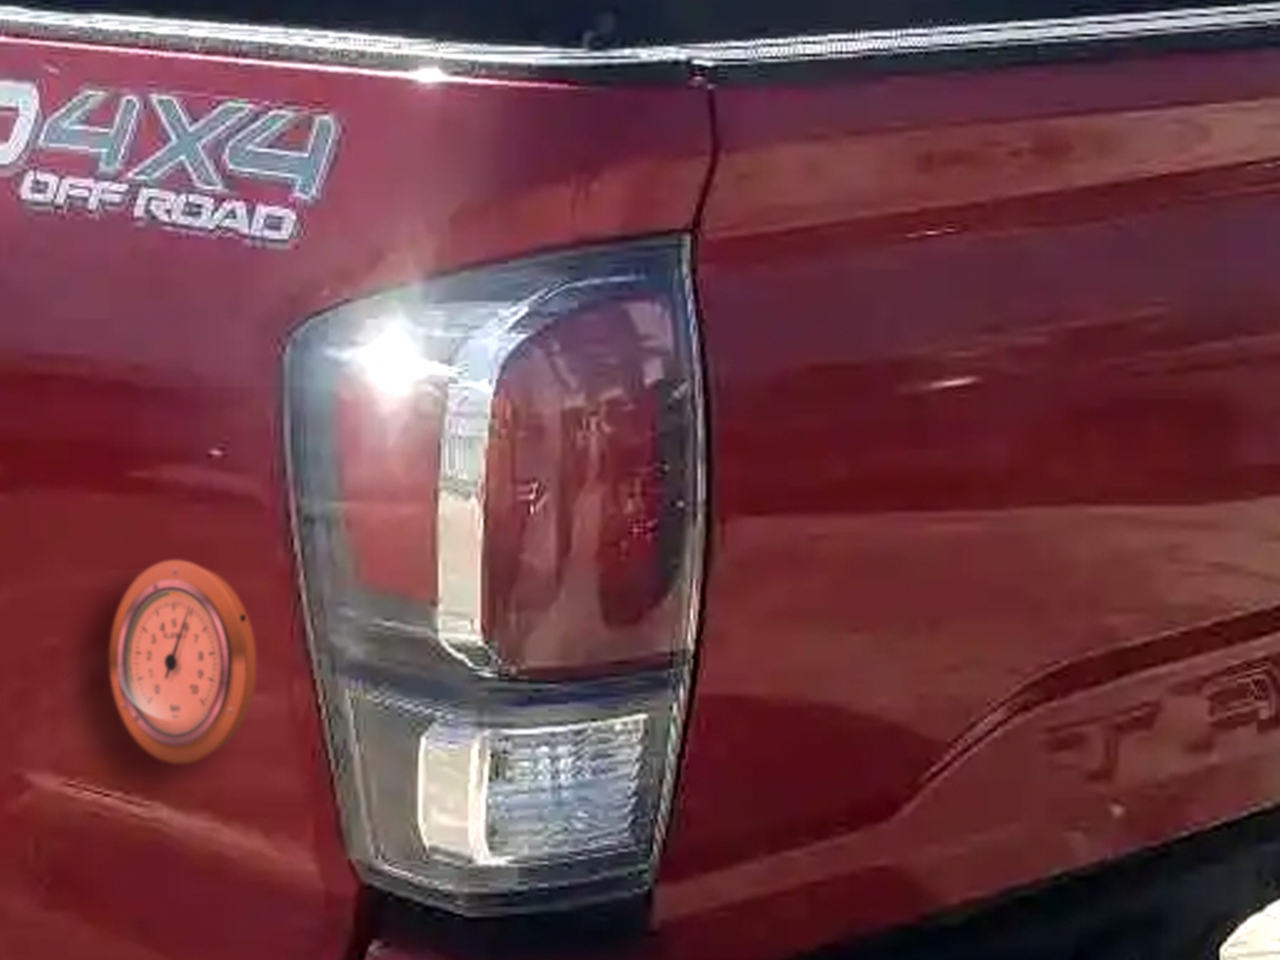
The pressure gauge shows 6 bar
